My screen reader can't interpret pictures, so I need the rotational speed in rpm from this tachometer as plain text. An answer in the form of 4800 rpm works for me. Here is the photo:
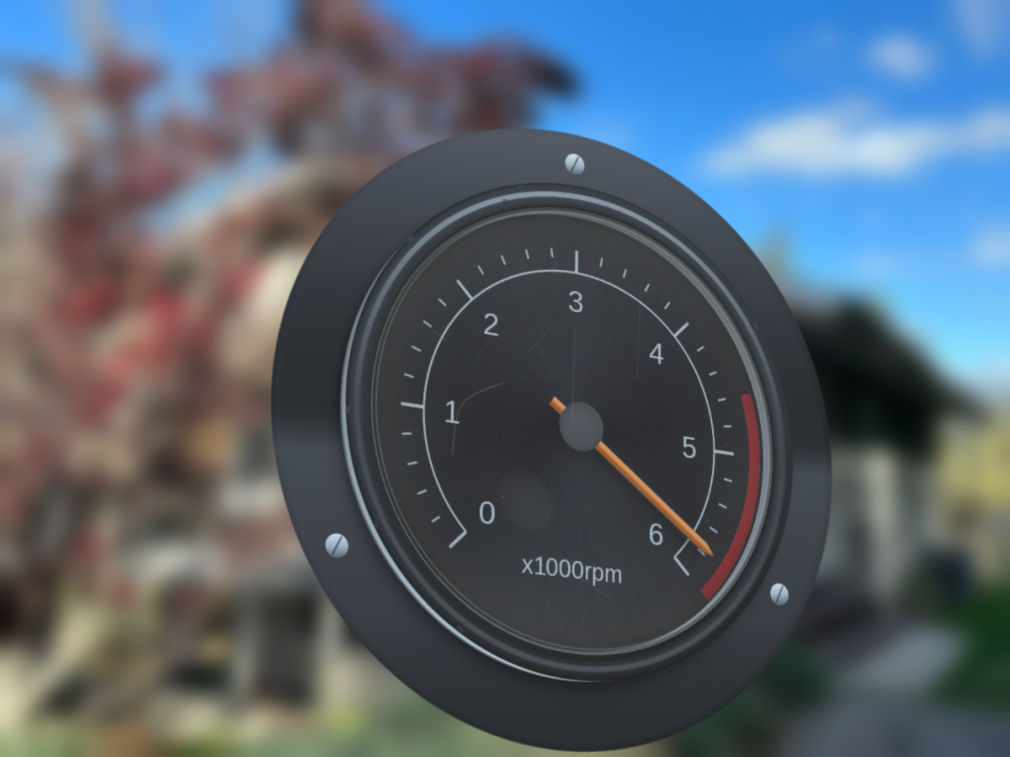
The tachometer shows 5800 rpm
